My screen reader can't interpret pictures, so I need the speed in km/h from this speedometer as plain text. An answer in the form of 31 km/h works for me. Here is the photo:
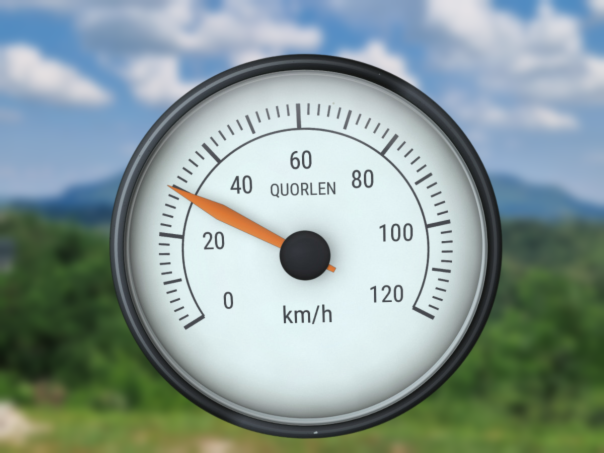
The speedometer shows 30 km/h
